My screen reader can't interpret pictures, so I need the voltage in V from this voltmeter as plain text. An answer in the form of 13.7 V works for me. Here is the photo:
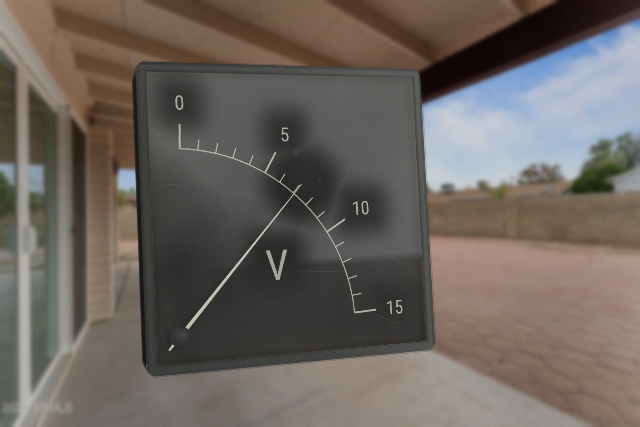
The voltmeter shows 7 V
